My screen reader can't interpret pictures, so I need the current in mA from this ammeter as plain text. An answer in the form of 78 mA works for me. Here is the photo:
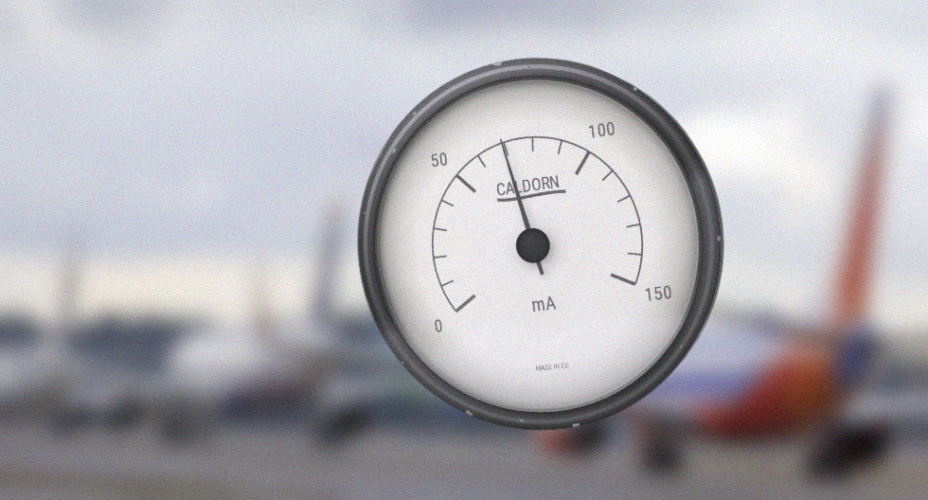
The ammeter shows 70 mA
